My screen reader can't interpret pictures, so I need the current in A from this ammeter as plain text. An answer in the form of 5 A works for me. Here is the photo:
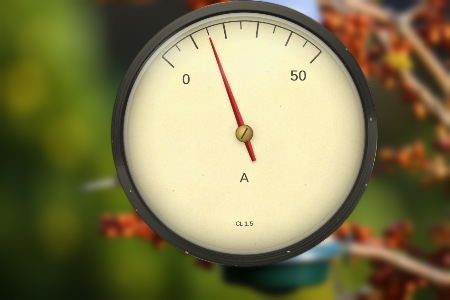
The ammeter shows 15 A
